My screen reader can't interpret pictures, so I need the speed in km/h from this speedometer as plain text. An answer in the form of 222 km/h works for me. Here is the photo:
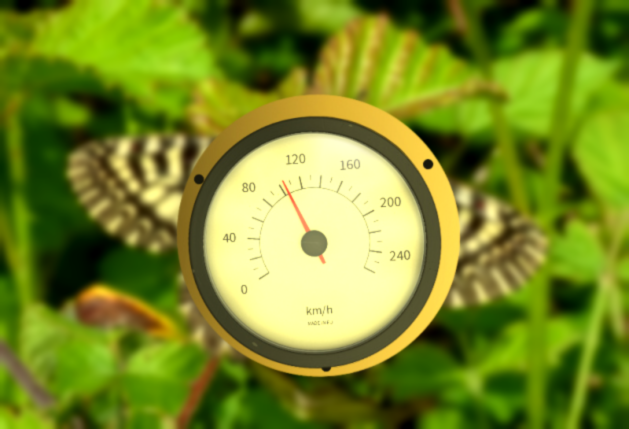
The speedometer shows 105 km/h
